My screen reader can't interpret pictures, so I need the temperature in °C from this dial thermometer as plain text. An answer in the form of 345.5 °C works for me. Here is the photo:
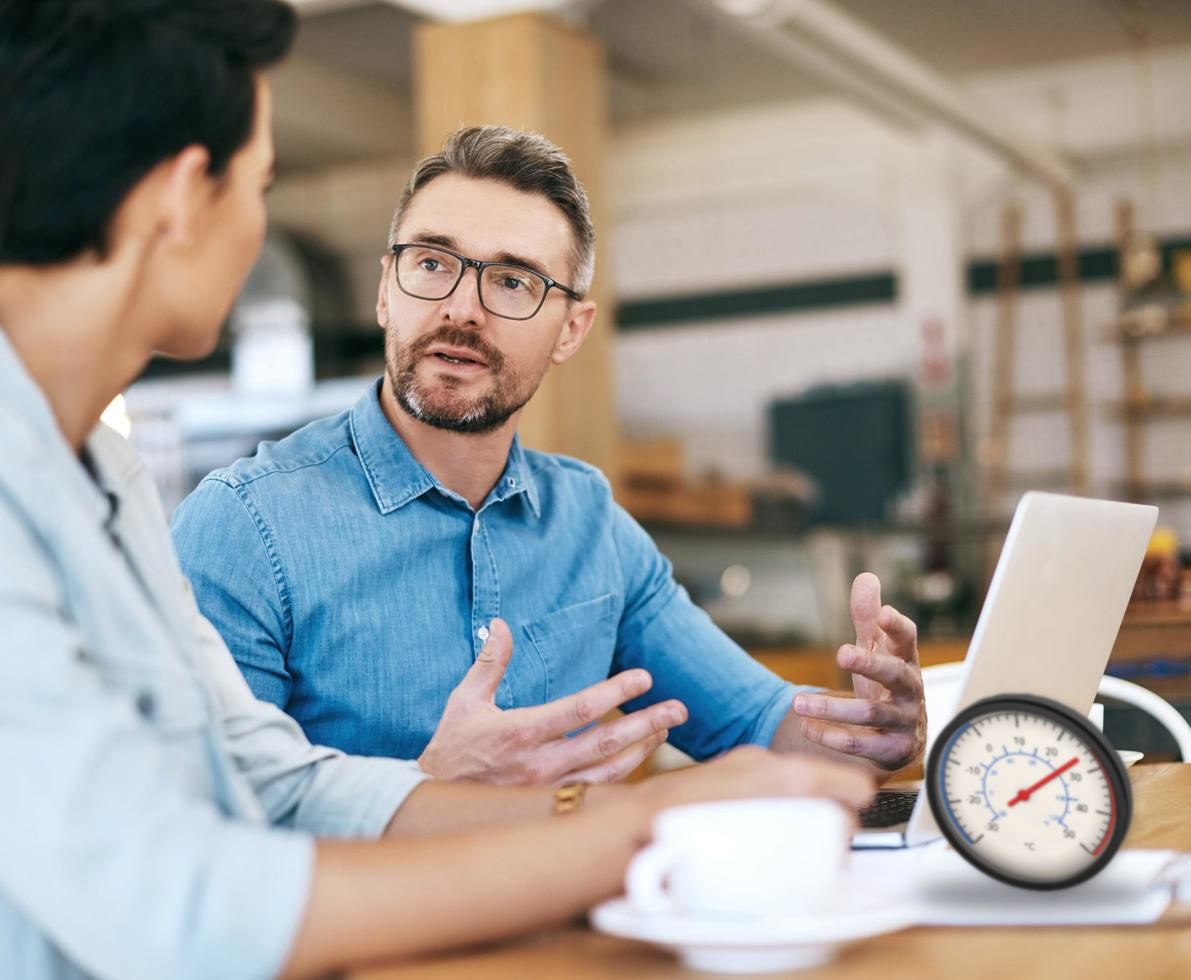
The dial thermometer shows 26 °C
